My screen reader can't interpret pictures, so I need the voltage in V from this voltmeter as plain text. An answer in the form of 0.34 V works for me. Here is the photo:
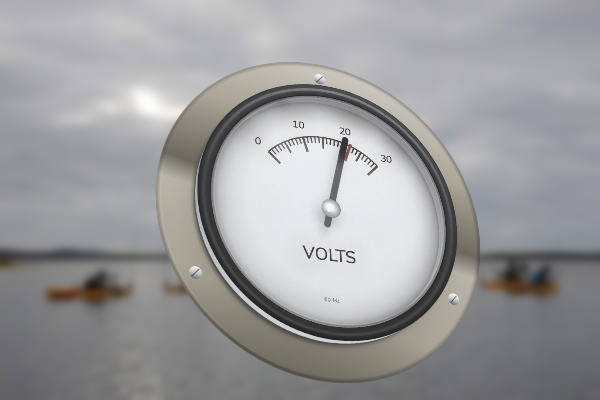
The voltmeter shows 20 V
